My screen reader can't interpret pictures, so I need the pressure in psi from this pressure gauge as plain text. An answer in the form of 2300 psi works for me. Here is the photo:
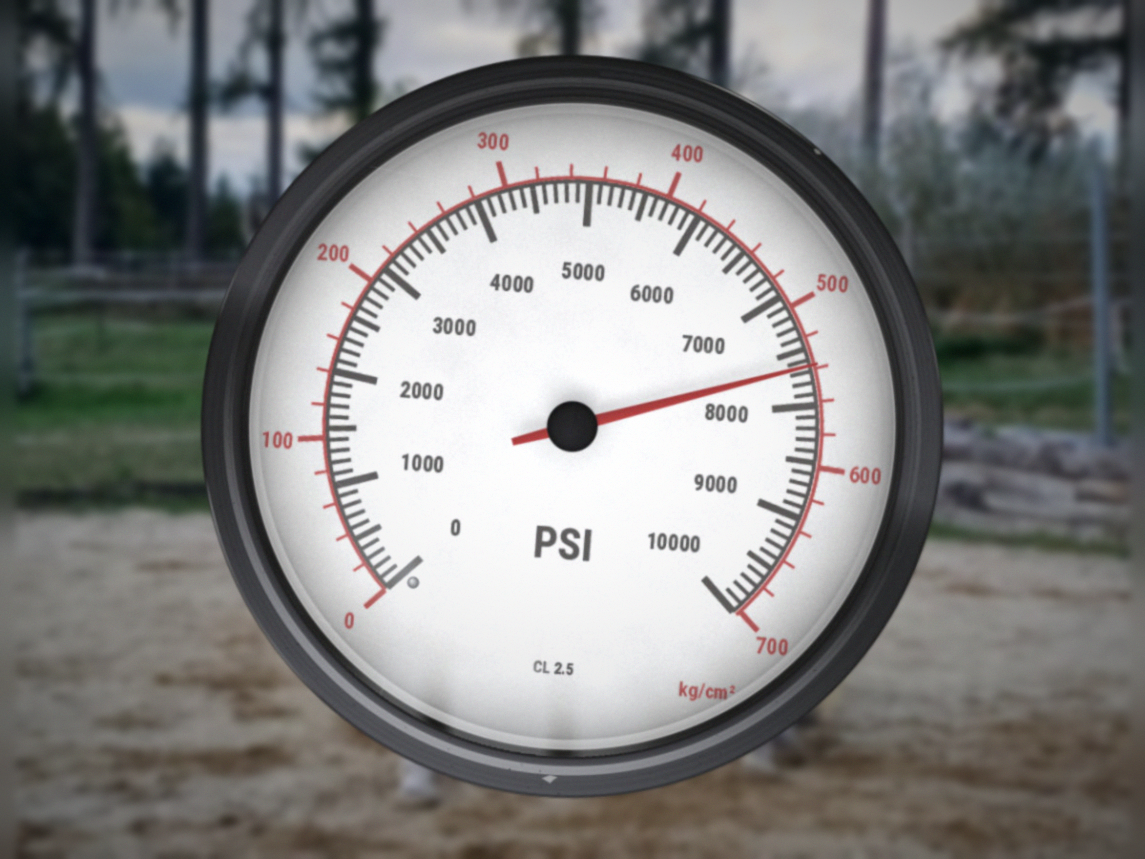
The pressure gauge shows 7650 psi
